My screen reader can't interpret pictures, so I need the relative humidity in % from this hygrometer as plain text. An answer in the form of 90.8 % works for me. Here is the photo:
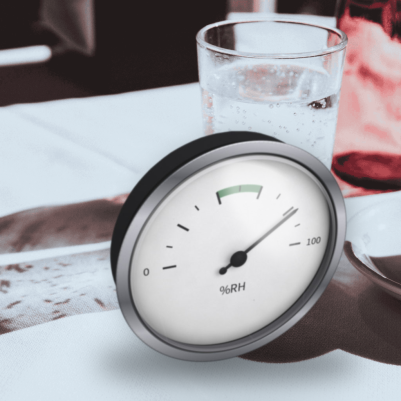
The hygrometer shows 80 %
